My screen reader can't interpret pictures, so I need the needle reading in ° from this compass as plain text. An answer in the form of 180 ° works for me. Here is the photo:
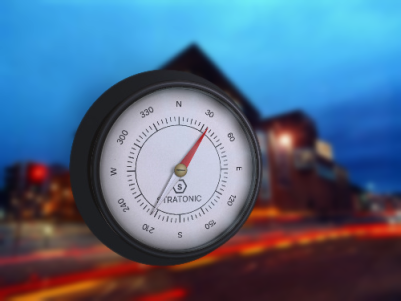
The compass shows 35 °
